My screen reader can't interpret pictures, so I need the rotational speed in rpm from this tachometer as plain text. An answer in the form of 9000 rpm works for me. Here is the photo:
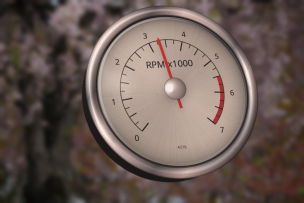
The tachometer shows 3250 rpm
